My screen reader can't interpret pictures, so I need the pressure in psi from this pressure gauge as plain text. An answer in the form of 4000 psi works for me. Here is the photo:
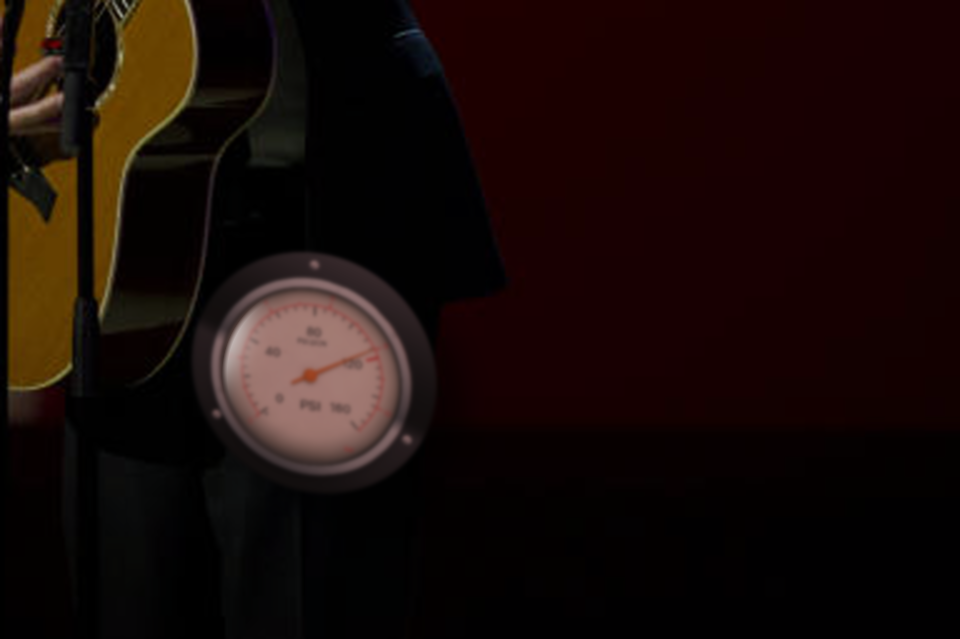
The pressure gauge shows 115 psi
